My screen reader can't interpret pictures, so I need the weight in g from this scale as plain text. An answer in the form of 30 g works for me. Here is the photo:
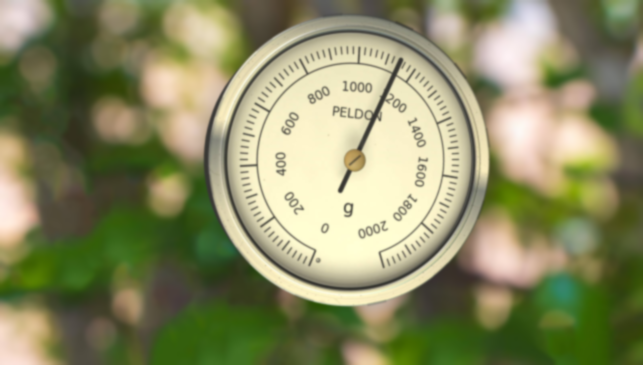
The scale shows 1140 g
